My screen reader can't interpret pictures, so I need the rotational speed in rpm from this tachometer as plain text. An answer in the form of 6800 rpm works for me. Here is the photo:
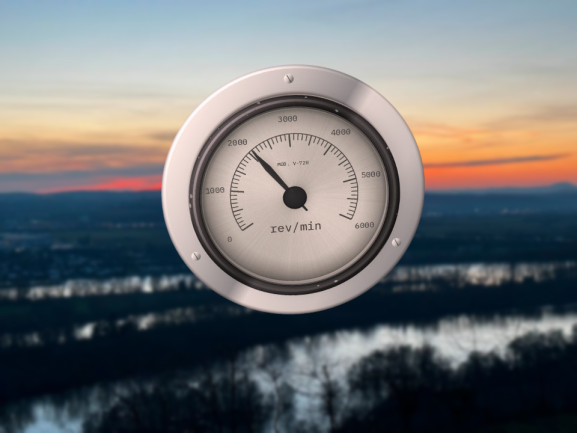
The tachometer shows 2100 rpm
